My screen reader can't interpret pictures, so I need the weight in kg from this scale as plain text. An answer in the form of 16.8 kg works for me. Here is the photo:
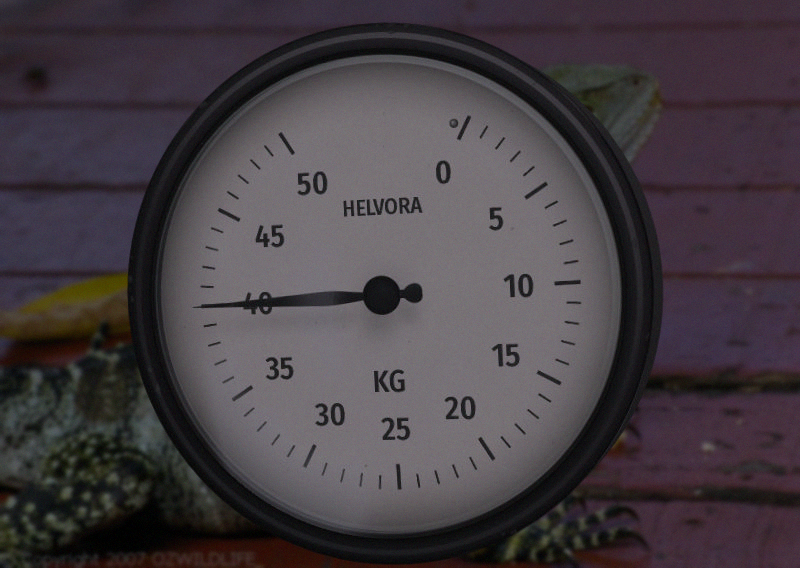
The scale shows 40 kg
